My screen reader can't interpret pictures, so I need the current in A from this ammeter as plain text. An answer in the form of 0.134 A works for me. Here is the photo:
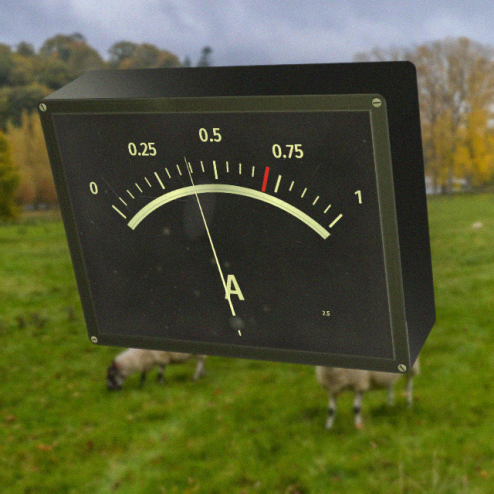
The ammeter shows 0.4 A
